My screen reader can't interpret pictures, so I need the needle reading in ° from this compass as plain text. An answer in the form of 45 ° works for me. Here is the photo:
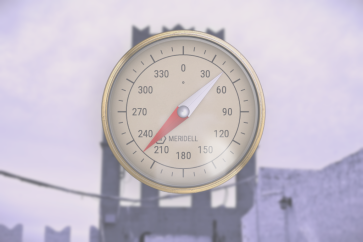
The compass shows 225 °
